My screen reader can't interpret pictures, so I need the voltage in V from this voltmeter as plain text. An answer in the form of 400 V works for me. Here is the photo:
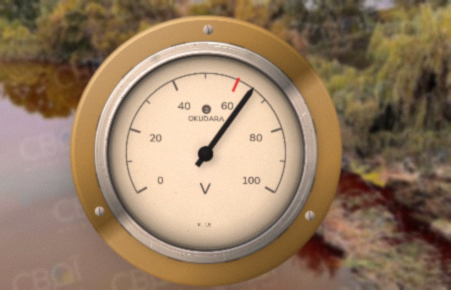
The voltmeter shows 65 V
